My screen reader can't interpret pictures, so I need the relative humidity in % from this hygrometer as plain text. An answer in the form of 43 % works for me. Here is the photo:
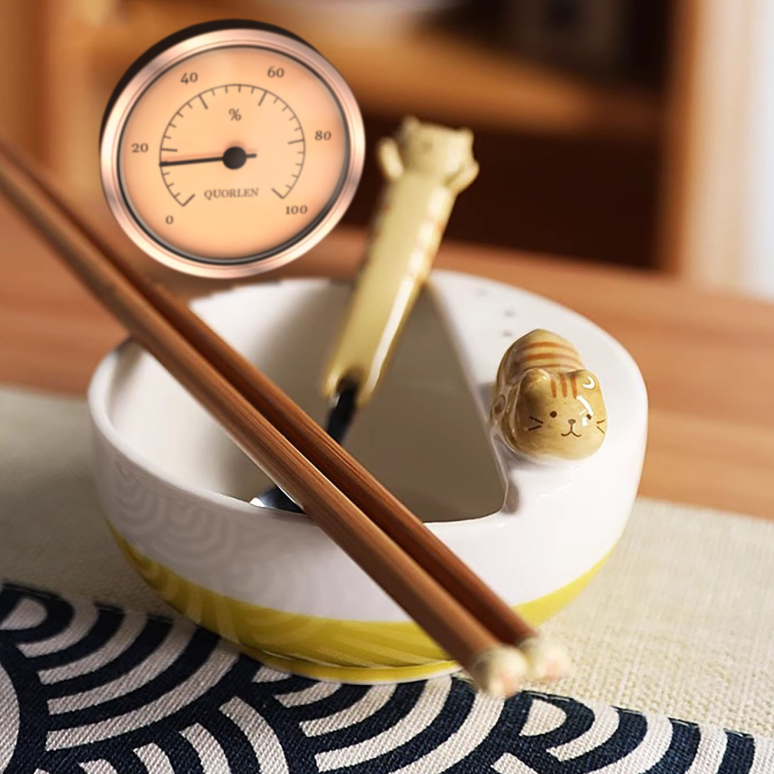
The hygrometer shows 16 %
